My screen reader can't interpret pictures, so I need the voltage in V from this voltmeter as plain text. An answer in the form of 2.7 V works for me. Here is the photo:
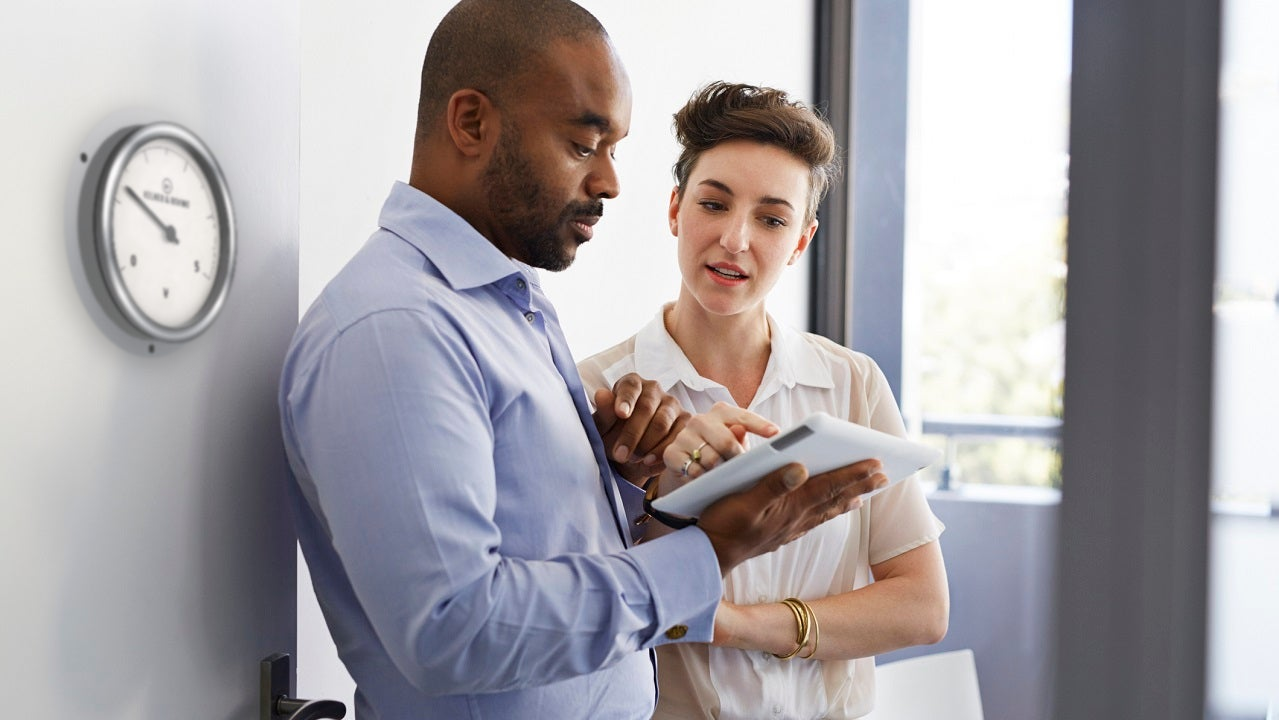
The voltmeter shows 1.25 V
